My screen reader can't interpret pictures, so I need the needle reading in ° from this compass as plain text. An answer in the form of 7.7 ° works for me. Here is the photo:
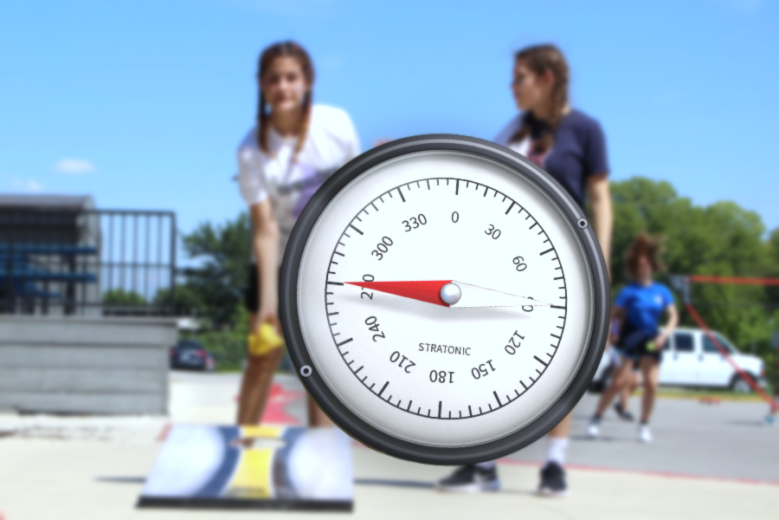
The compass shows 270 °
